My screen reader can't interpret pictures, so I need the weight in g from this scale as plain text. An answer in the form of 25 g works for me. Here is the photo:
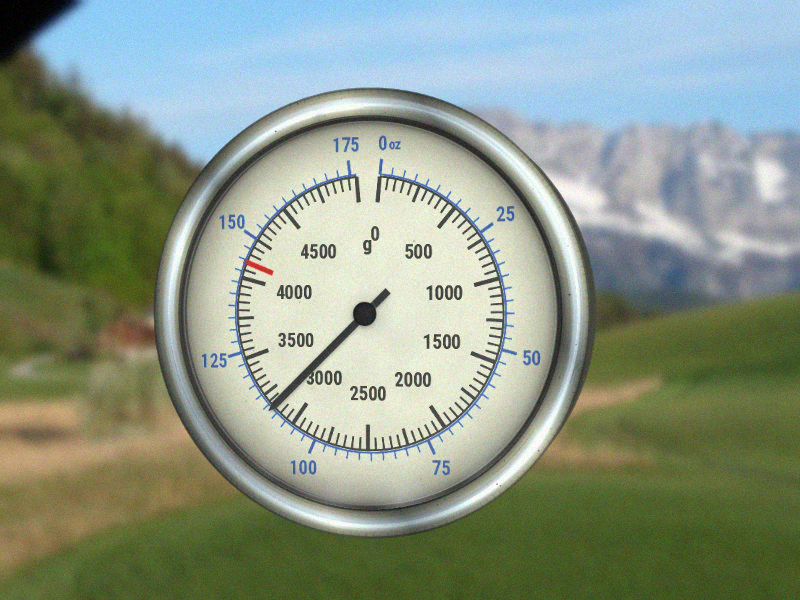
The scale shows 3150 g
